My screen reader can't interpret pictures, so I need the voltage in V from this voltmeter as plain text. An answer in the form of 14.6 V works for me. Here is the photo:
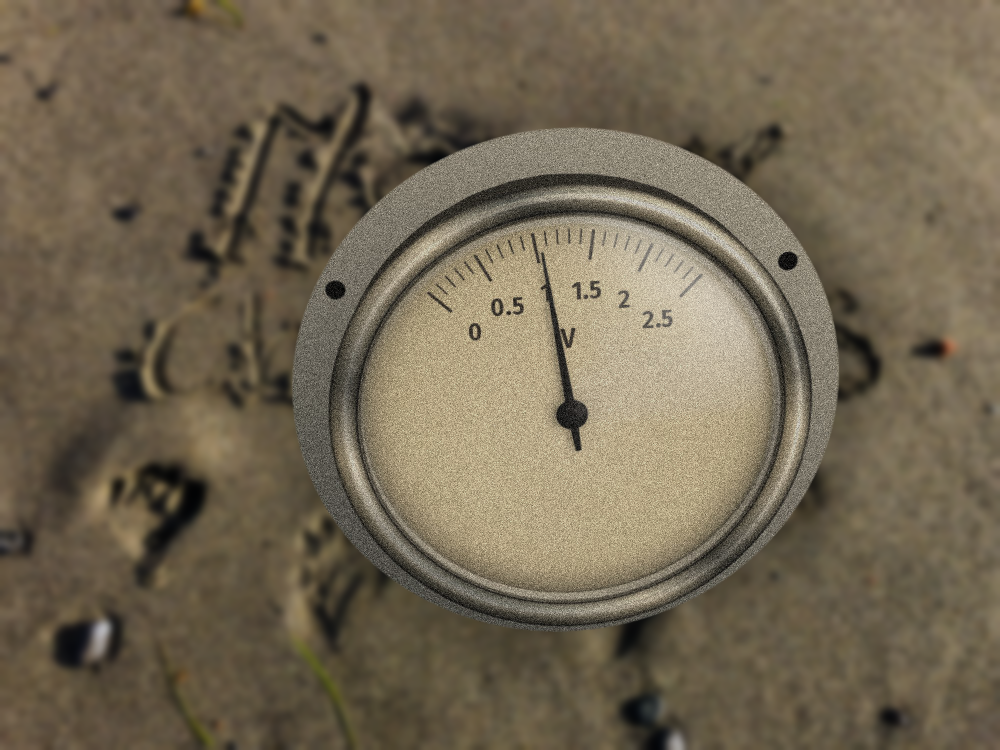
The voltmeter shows 1.05 V
